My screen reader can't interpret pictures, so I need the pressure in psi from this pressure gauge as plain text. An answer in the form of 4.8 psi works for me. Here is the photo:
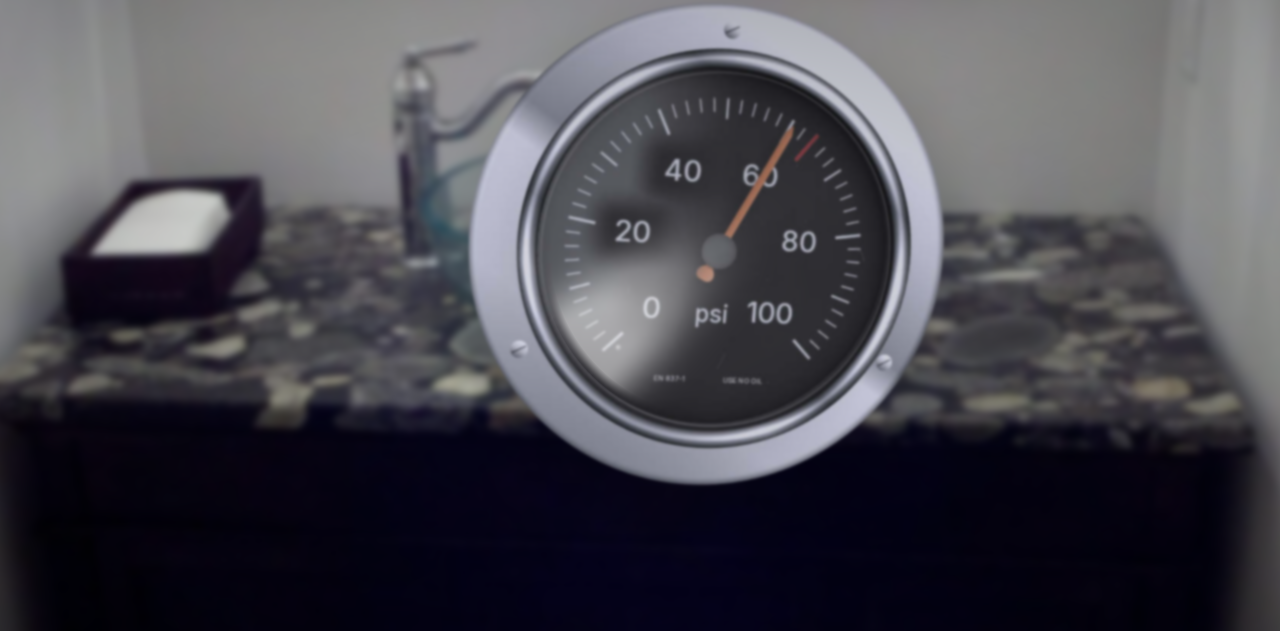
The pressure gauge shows 60 psi
